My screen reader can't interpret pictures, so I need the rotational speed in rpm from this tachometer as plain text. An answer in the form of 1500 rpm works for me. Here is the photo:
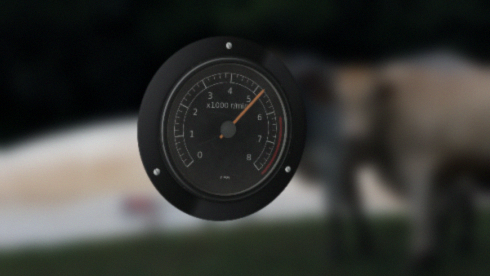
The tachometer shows 5200 rpm
